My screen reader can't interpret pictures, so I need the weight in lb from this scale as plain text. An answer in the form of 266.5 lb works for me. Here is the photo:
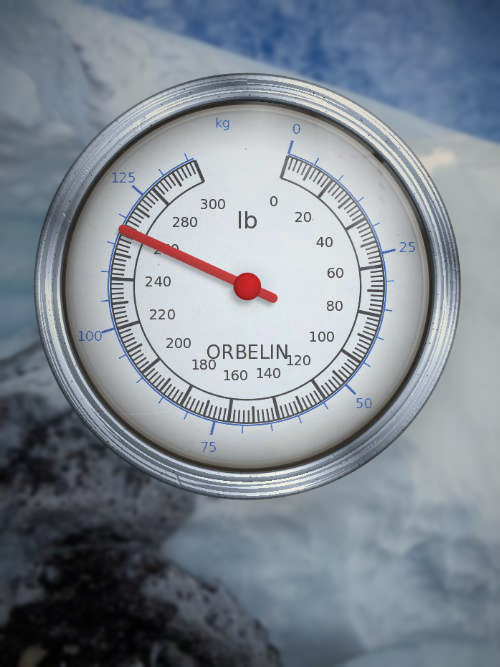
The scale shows 260 lb
